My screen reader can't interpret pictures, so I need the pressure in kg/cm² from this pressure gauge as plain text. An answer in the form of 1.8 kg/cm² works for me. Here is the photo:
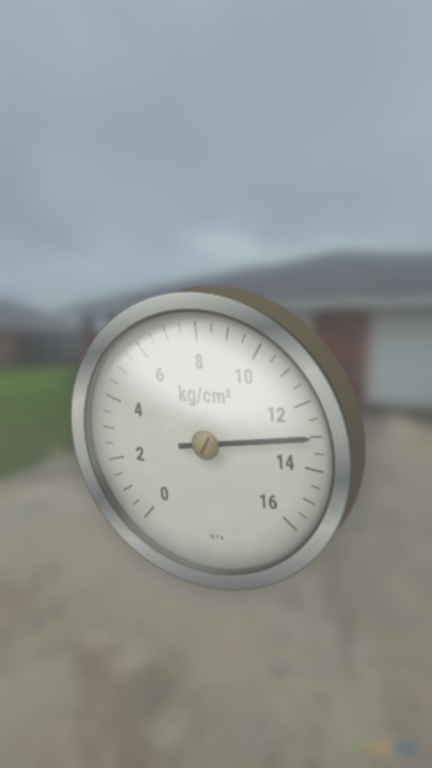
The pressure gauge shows 13 kg/cm²
